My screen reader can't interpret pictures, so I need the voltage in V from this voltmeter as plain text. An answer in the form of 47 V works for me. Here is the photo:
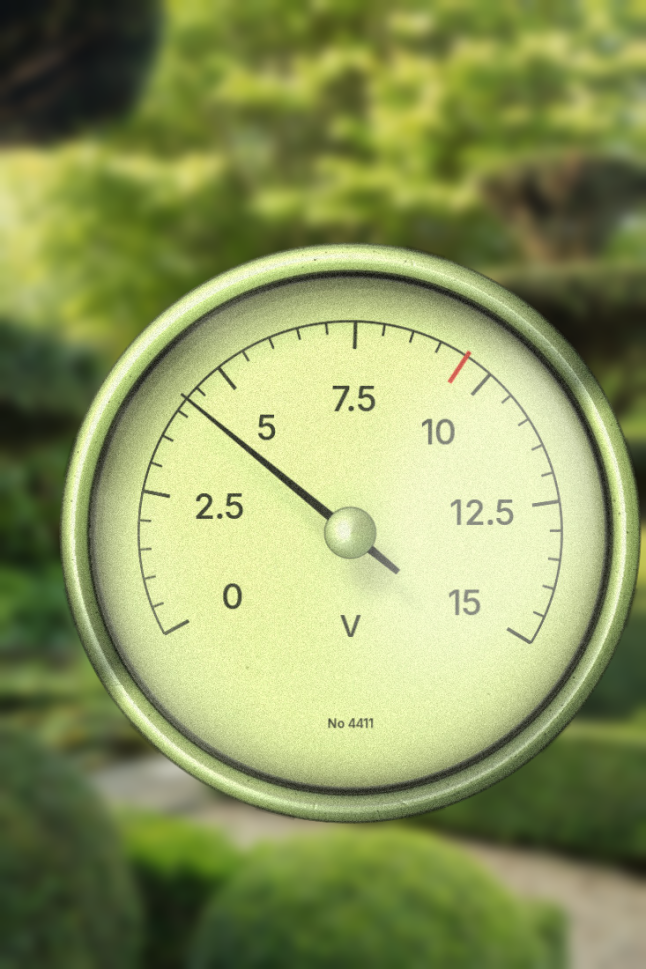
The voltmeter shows 4.25 V
